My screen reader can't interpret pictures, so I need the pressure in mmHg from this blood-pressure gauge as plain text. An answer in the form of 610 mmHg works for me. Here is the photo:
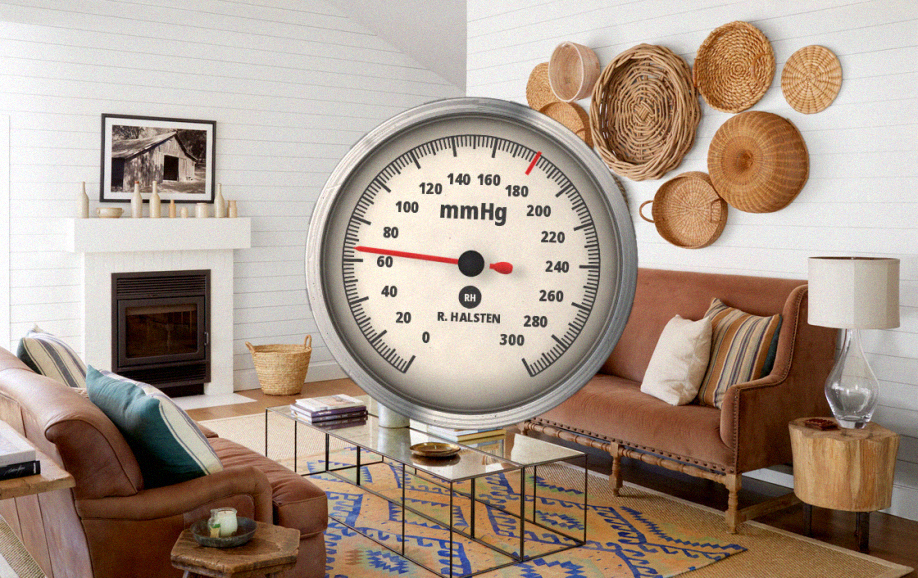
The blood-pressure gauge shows 66 mmHg
